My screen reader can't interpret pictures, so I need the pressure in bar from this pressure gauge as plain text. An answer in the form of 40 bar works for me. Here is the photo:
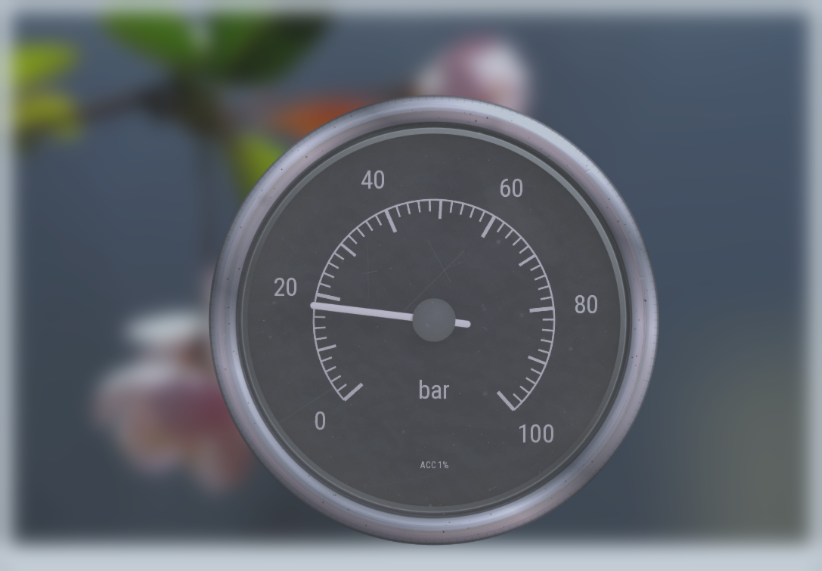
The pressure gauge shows 18 bar
